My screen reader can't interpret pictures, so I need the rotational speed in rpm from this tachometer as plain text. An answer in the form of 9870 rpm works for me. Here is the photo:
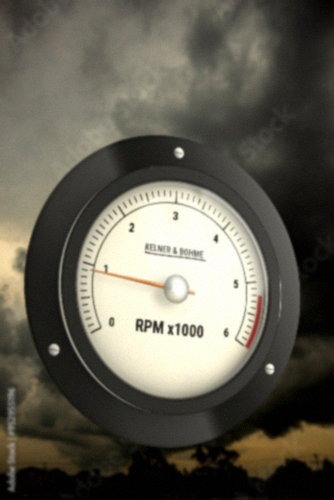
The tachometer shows 900 rpm
